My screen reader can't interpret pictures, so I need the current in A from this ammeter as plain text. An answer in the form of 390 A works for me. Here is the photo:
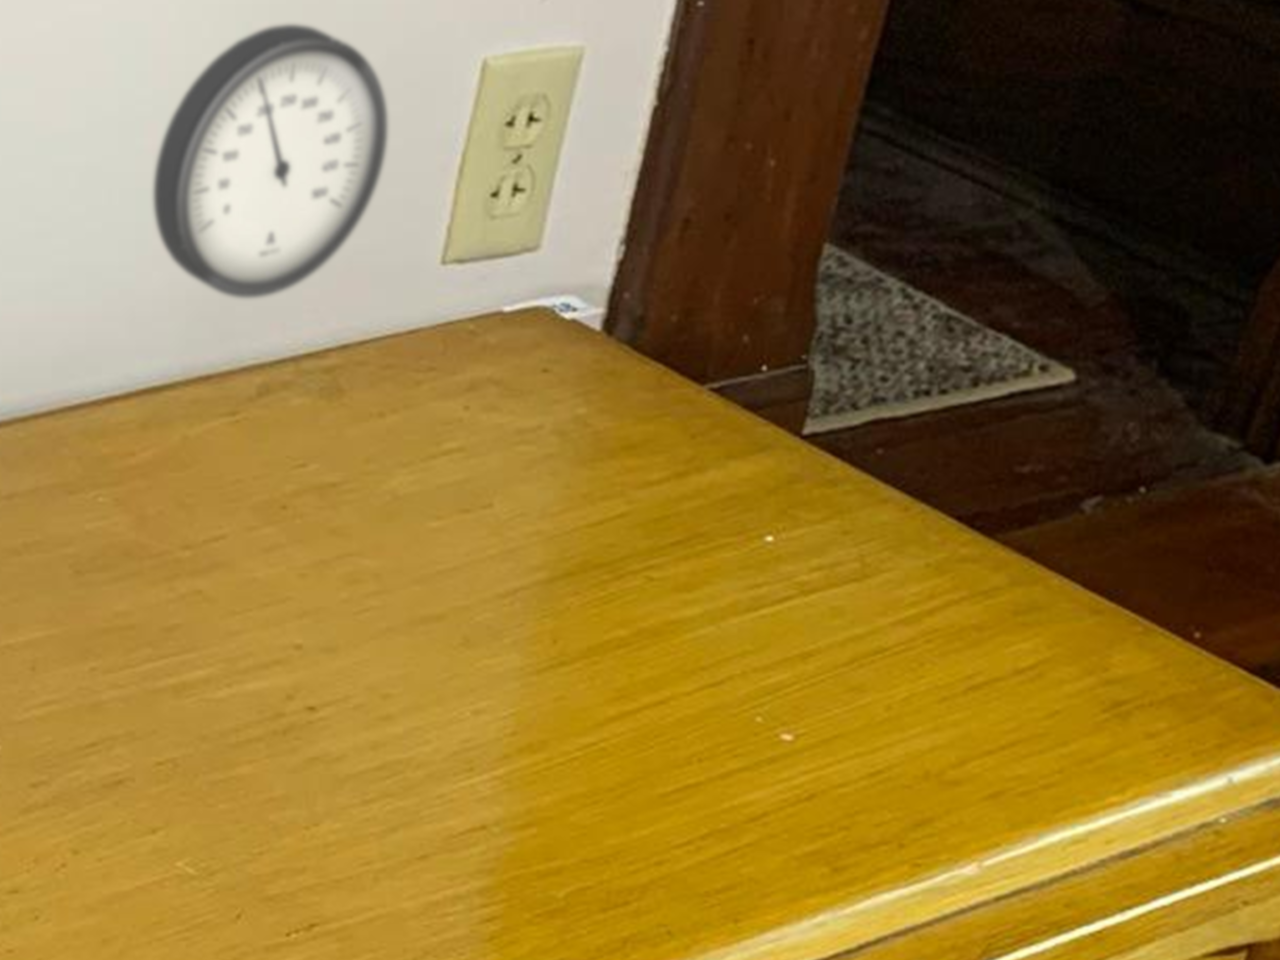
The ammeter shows 200 A
